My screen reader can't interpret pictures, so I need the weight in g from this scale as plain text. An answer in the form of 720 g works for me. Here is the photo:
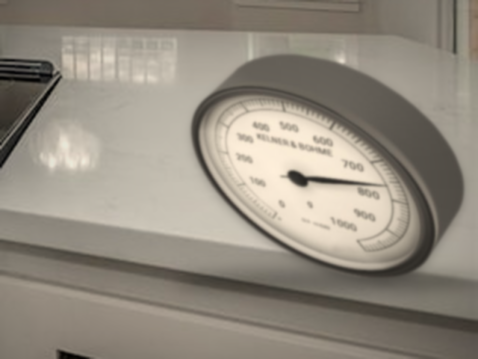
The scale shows 750 g
